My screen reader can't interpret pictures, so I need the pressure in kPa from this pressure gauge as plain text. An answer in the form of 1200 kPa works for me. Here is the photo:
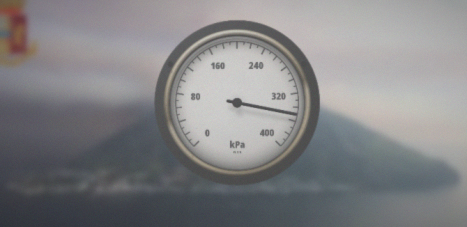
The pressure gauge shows 350 kPa
